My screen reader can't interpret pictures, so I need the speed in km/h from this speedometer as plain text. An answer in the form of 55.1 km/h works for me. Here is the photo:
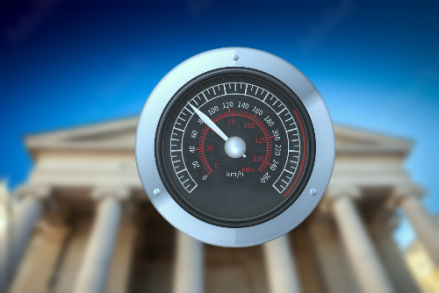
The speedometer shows 85 km/h
